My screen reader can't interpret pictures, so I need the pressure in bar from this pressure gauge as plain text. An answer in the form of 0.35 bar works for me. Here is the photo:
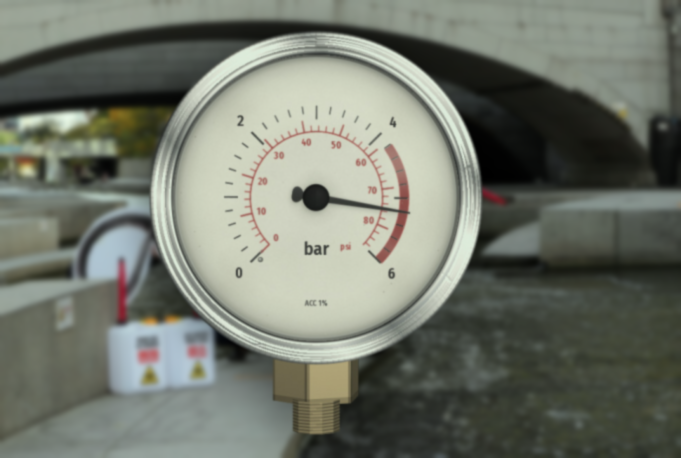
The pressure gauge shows 5.2 bar
